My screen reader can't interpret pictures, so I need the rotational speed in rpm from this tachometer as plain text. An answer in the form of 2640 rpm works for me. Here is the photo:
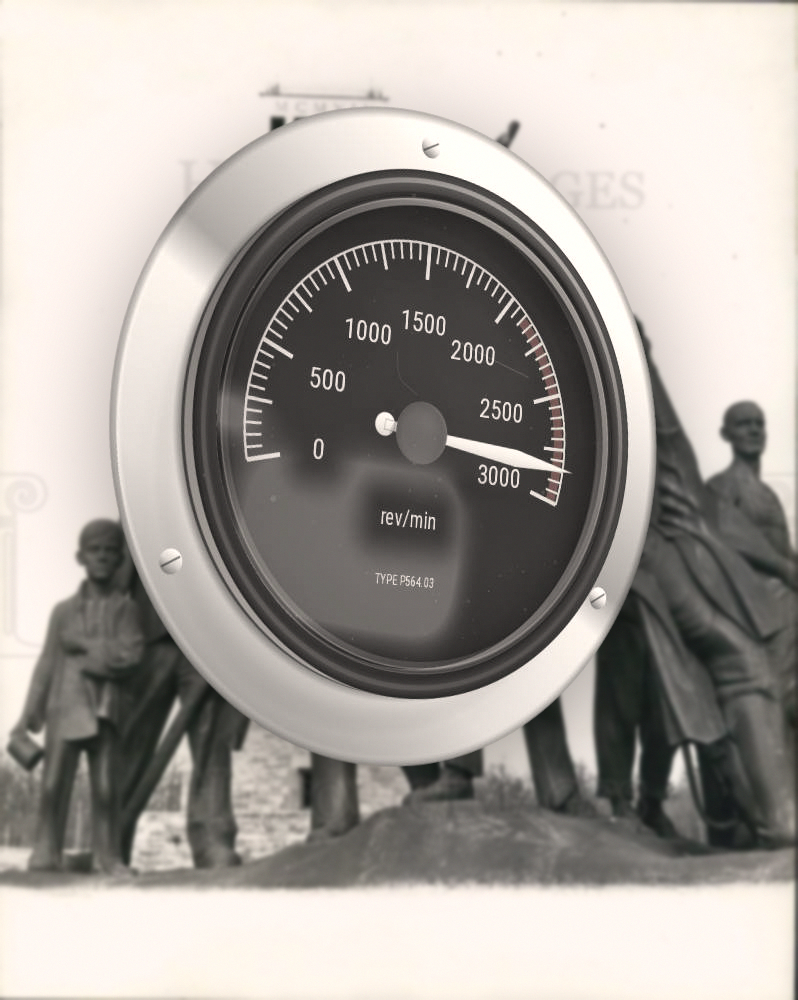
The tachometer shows 2850 rpm
